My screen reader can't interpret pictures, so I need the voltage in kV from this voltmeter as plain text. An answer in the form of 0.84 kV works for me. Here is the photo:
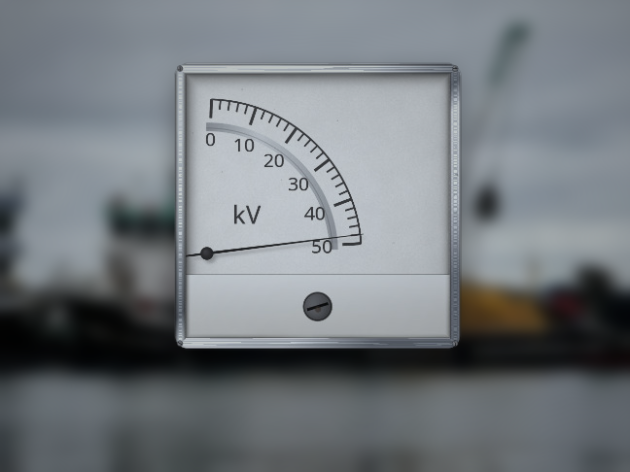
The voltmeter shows 48 kV
